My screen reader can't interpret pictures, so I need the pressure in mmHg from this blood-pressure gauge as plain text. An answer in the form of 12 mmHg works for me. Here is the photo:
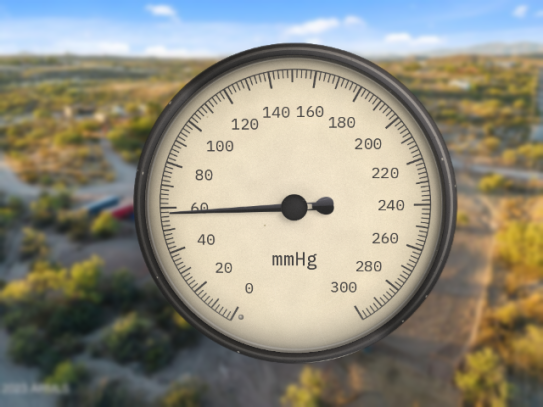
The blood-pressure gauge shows 58 mmHg
